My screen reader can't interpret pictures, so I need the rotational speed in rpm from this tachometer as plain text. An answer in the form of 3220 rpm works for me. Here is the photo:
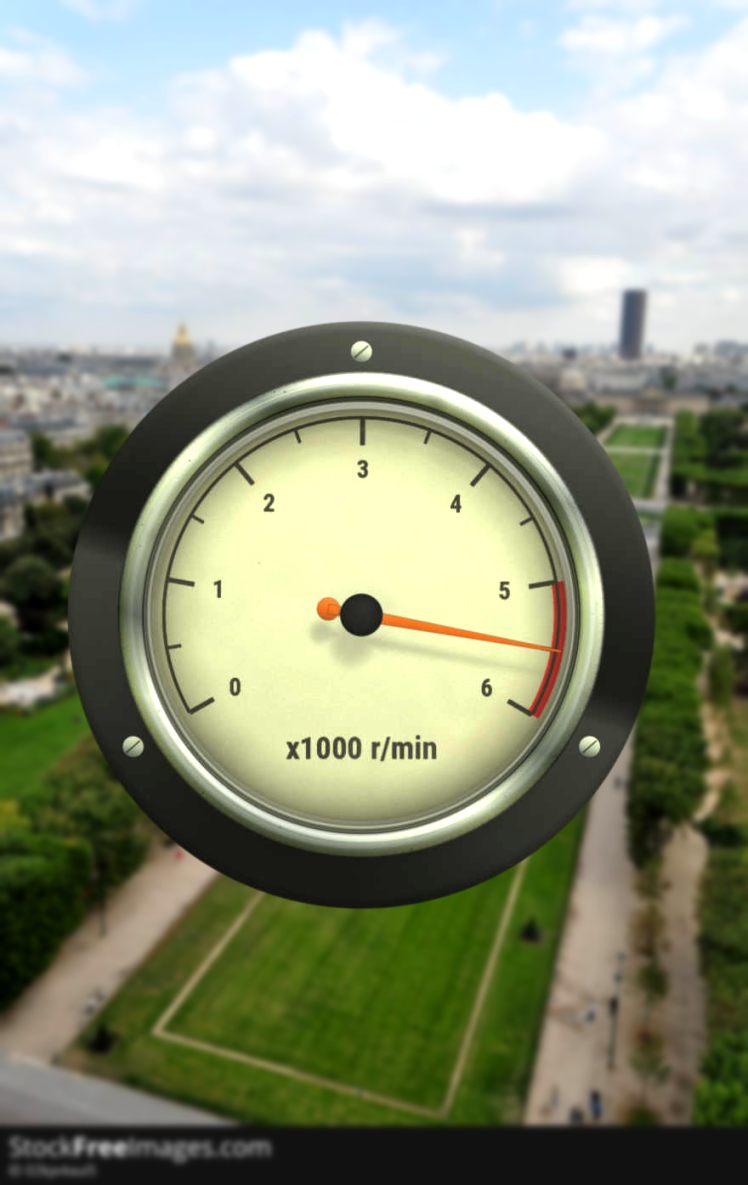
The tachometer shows 5500 rpm
